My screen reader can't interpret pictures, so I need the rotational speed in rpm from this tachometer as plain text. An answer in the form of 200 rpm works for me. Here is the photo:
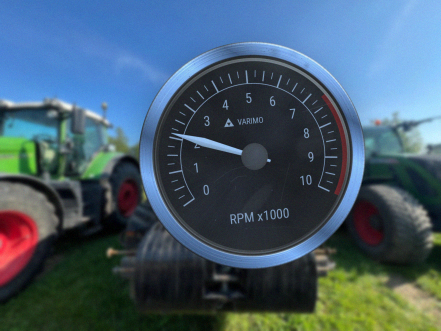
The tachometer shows 2125 rpm
